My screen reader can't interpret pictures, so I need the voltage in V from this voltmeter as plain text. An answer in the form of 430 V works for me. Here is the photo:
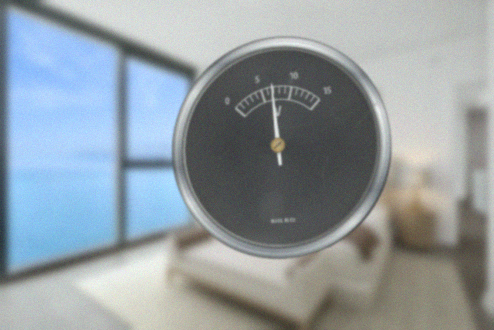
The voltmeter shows 7 V
